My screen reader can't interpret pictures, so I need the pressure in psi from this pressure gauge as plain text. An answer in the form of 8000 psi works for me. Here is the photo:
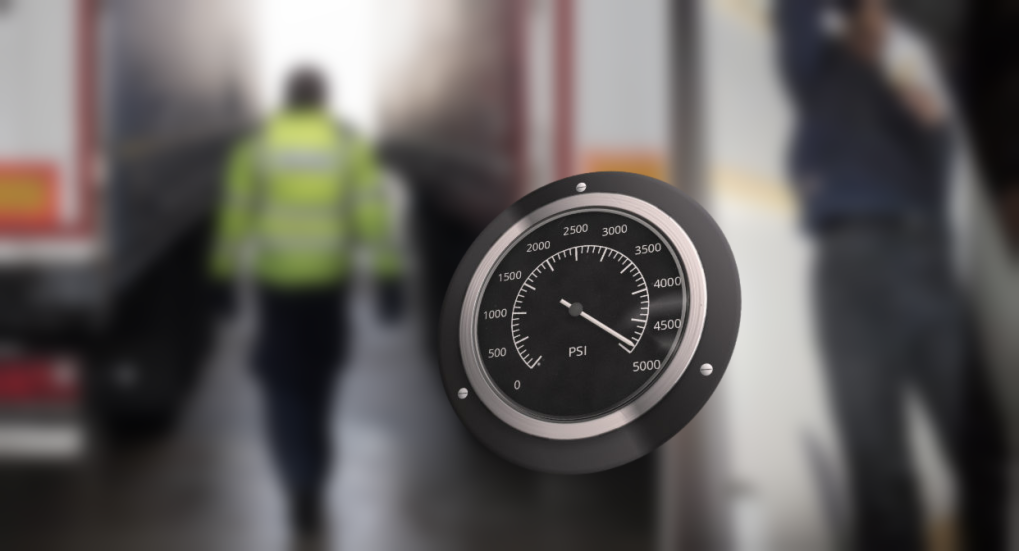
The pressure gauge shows 4900 psi
